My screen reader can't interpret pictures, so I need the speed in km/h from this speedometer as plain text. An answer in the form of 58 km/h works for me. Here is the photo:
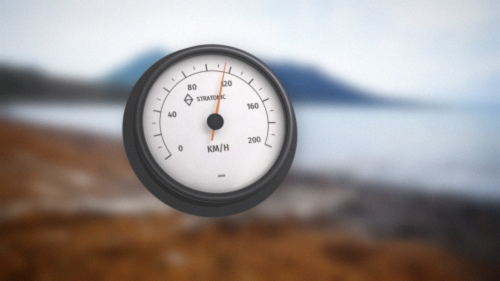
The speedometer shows 115 km/h
